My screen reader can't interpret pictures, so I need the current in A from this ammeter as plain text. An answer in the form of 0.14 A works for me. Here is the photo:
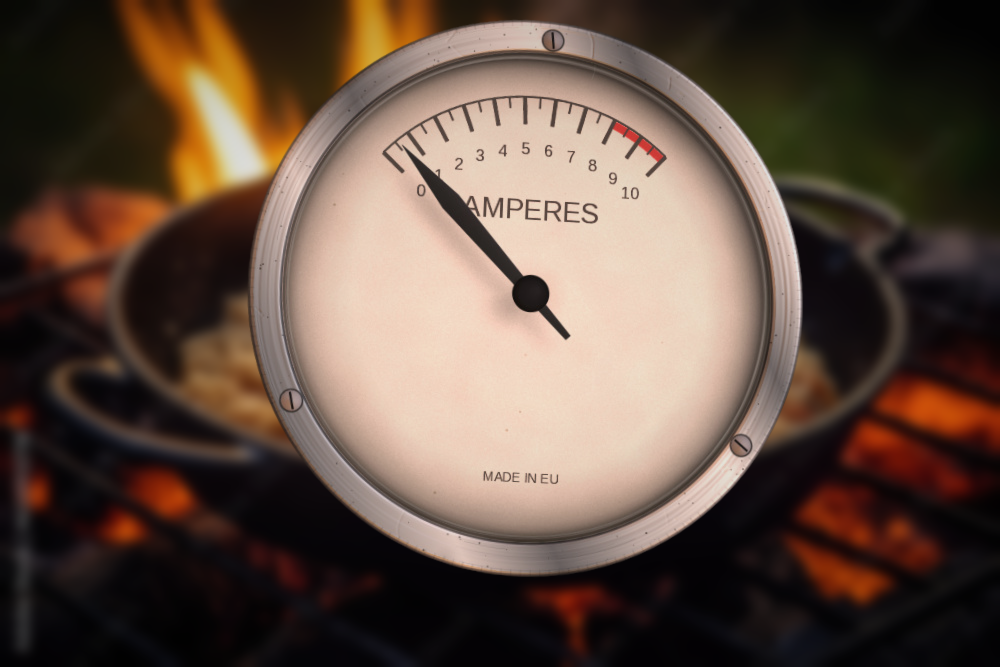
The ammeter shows 0.5 A
